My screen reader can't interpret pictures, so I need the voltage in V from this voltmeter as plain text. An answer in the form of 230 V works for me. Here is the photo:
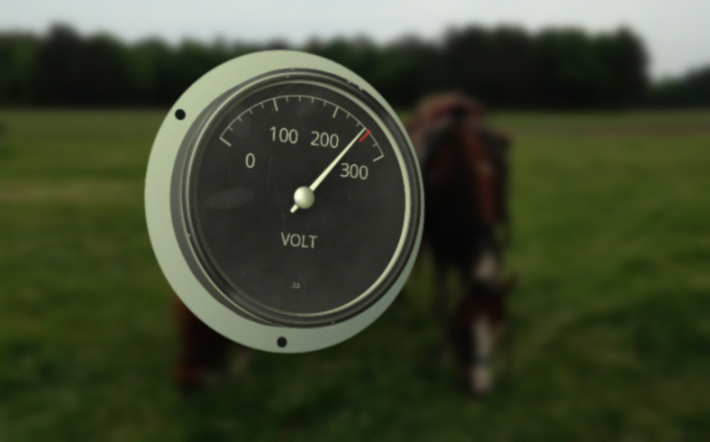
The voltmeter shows 250 V
